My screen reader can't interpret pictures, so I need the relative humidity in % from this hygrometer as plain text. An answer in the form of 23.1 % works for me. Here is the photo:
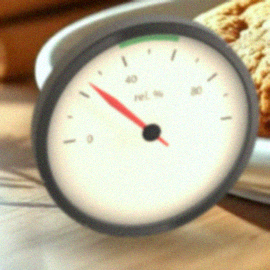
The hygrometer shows 25 %
